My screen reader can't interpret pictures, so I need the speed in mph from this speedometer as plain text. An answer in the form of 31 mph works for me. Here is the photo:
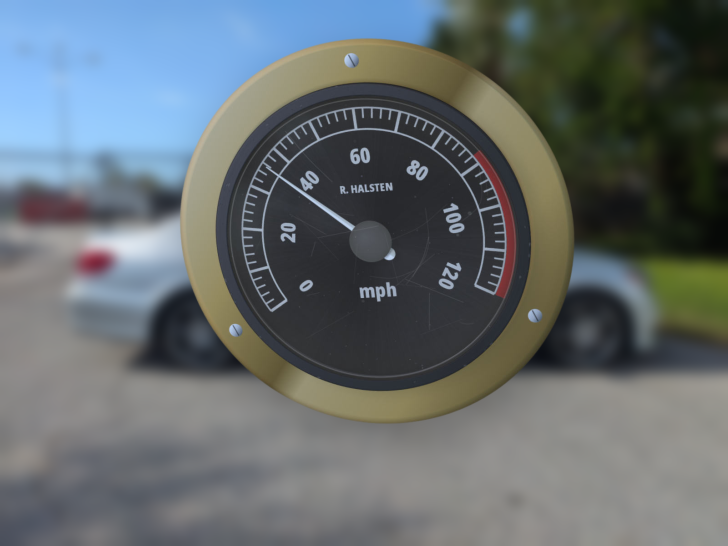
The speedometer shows 36 mph
